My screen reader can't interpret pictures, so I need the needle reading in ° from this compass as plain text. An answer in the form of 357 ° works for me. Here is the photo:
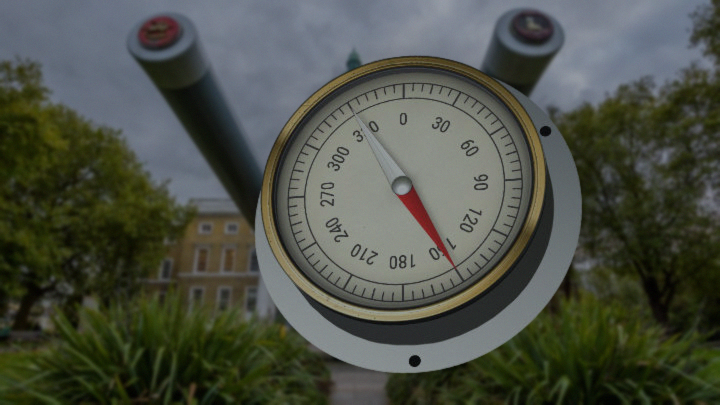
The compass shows 150 °
